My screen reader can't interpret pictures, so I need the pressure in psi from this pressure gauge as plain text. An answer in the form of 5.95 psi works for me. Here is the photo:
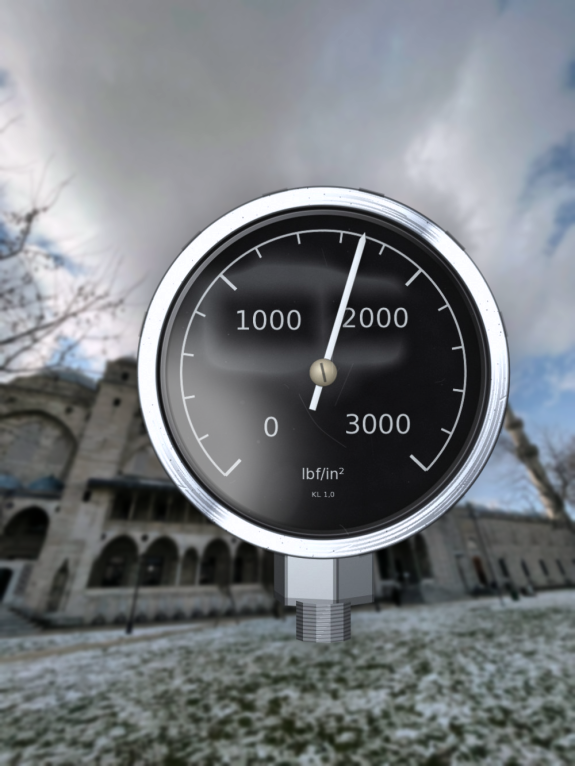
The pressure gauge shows 1700 psi
